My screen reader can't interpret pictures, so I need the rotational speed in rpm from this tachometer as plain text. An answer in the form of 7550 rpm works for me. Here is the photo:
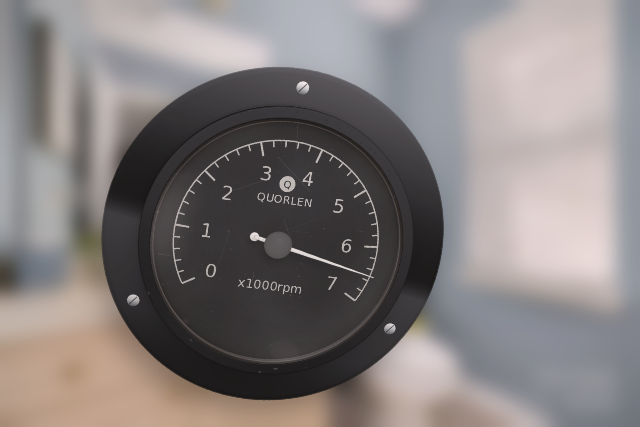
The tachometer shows 6500 rpm
